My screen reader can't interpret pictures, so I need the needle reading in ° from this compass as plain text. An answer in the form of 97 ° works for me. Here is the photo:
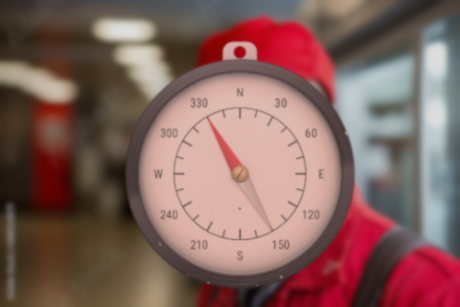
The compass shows 330 °
